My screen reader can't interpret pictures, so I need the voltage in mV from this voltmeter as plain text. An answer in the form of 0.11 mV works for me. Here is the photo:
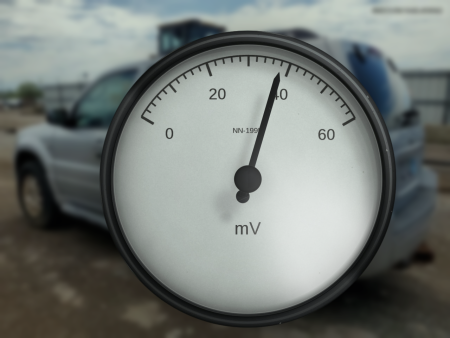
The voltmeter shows 38 mV
